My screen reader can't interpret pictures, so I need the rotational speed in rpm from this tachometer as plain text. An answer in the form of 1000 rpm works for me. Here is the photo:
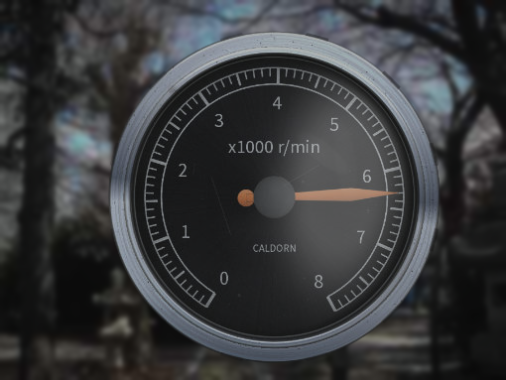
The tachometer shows 6300 rpm
